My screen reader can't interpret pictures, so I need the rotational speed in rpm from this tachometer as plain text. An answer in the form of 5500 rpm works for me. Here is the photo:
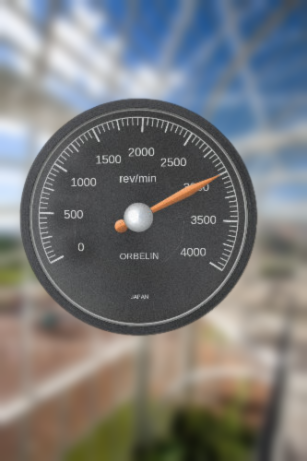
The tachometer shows 3000 rpm
